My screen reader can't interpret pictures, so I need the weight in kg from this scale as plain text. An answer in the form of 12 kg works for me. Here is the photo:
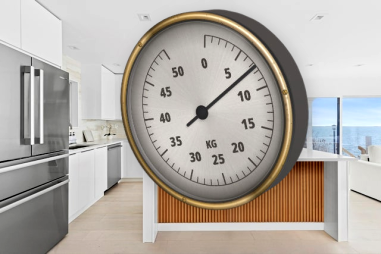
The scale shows 7.5 kg
